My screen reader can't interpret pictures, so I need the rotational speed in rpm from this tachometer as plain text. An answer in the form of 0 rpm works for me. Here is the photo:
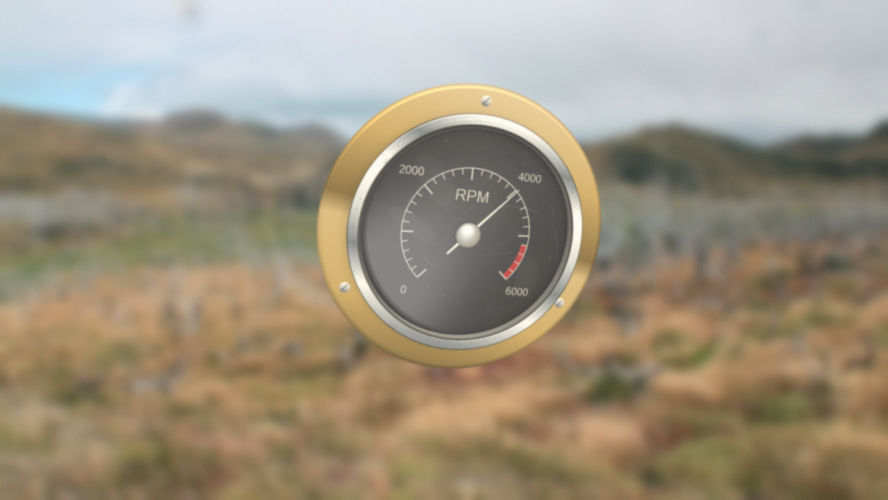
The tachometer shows 4000 rpm
